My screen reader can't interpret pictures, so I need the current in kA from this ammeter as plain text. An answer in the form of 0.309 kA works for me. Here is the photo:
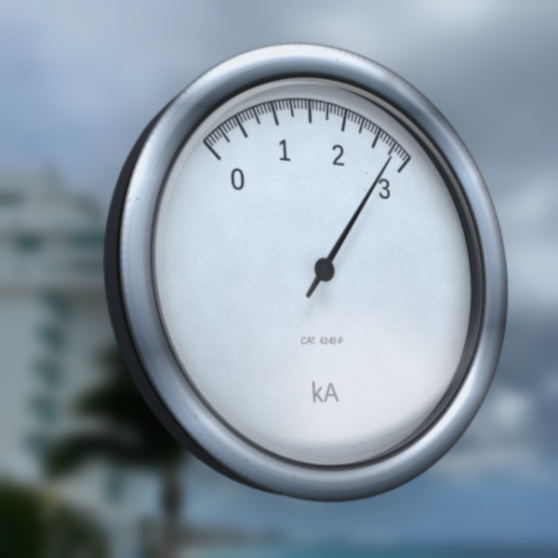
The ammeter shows 2.75 kA
